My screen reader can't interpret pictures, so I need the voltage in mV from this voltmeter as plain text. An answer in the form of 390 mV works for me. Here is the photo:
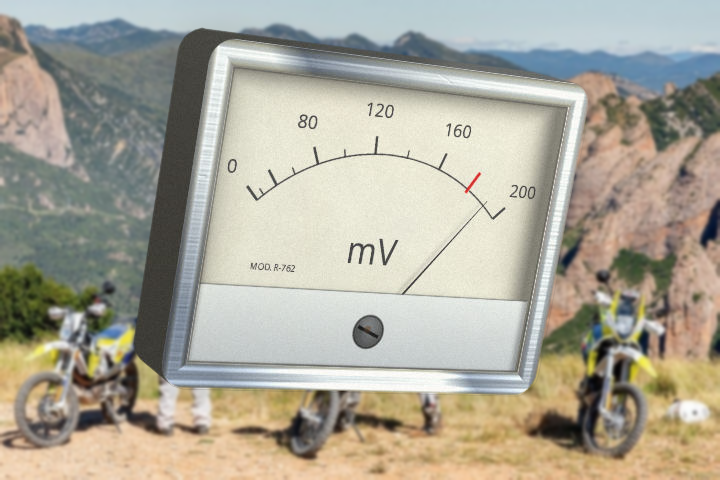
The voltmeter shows 190 mV
